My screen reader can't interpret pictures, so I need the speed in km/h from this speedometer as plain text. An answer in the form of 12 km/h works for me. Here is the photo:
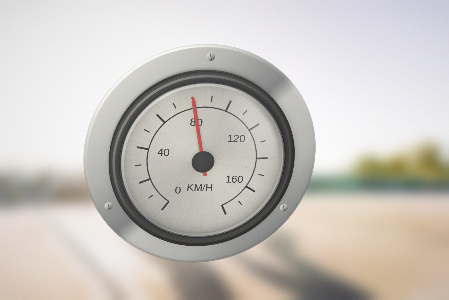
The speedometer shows 80 km/h
